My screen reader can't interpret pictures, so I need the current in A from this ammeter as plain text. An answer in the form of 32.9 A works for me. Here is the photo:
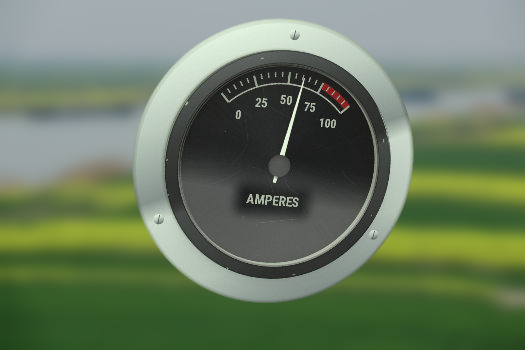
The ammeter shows 60 A
